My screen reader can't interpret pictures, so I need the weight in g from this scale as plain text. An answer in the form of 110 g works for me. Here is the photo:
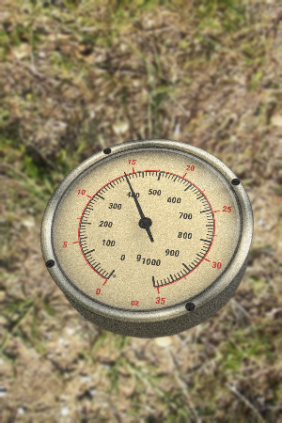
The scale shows 400 g
